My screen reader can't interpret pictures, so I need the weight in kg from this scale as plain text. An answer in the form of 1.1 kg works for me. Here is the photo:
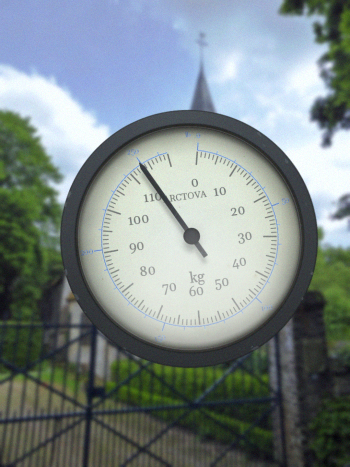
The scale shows 113 kg
